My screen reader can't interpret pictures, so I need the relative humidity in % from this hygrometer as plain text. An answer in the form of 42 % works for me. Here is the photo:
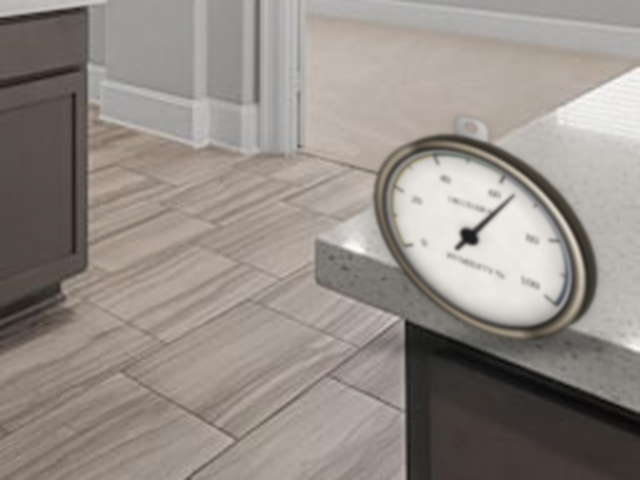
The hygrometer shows 65 %
